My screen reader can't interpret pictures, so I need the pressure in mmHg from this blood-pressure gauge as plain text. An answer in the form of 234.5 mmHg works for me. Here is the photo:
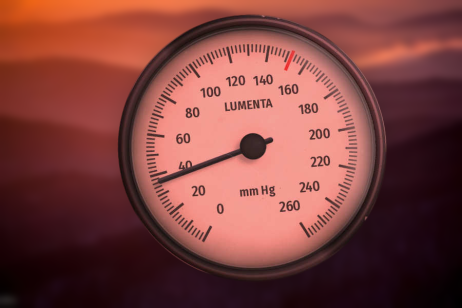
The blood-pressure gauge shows 36 mmHg
